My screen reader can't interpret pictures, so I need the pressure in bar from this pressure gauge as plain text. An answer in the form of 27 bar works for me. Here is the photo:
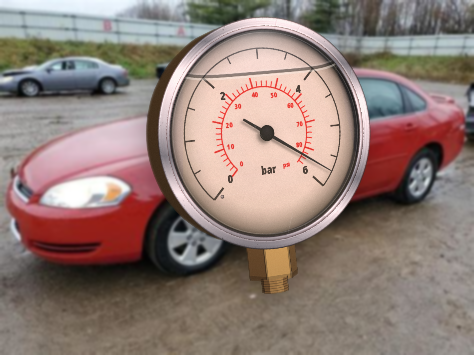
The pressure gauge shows 5.75 bar
